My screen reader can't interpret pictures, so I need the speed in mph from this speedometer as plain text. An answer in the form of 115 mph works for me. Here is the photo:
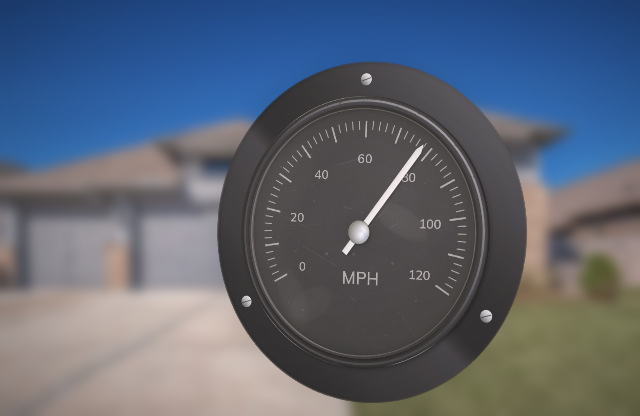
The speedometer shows 78 mph
